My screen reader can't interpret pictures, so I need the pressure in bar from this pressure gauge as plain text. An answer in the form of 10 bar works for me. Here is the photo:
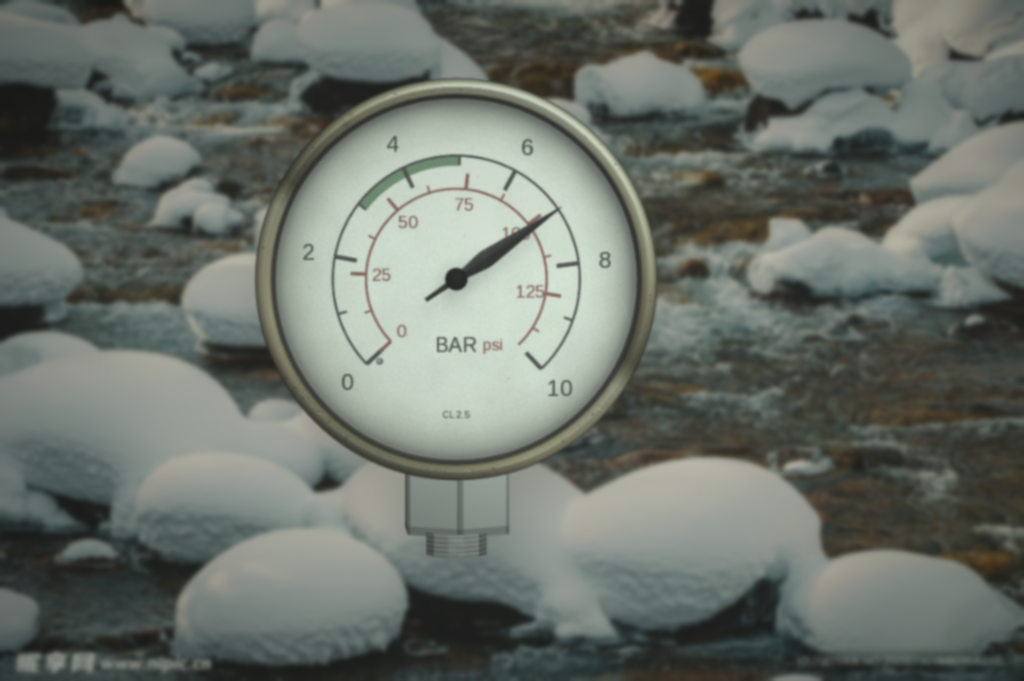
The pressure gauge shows 7 bar
